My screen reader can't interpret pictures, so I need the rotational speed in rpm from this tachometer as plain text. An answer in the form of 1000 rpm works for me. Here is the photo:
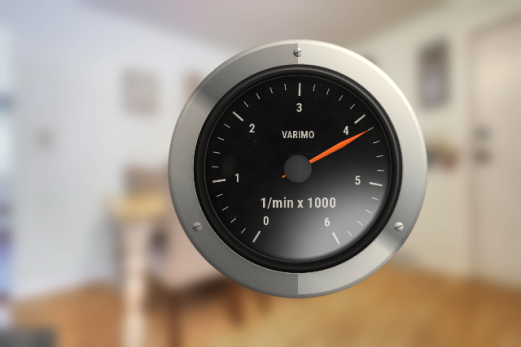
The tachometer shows 4200 rpm
